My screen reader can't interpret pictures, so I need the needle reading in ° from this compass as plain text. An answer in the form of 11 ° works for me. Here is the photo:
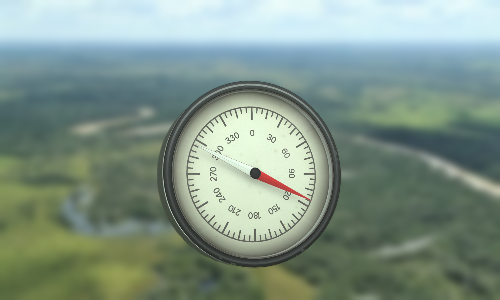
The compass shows 115 °
